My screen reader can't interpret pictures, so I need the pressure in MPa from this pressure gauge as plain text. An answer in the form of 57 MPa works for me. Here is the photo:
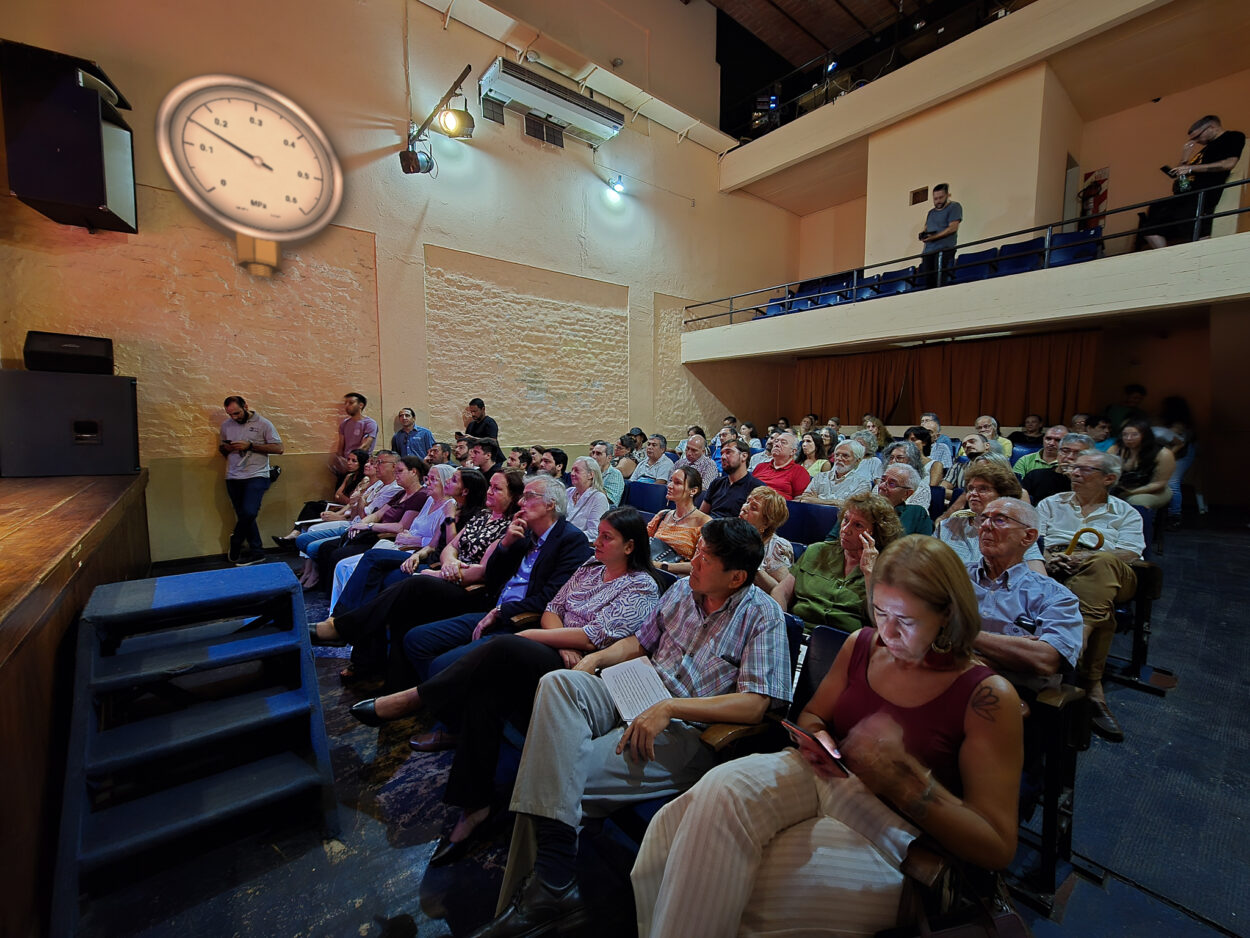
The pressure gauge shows 0.15 MPa
